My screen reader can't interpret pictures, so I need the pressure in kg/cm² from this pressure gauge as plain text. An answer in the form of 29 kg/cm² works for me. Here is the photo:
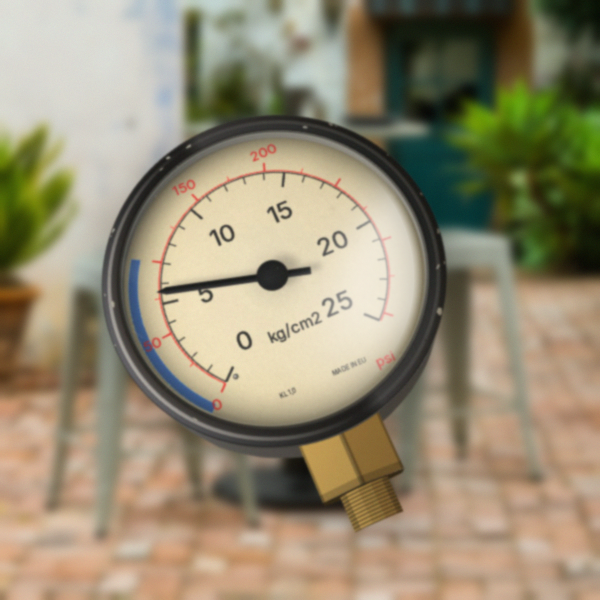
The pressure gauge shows 5.5 kg/cm²
